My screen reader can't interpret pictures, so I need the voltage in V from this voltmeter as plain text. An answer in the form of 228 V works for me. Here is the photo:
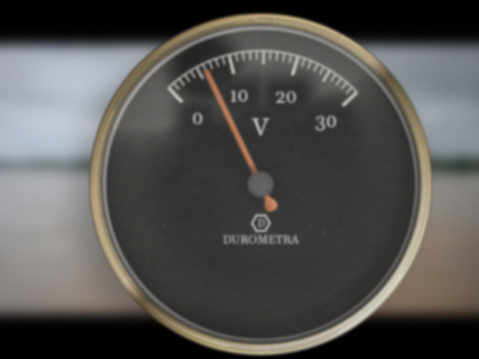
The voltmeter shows 6 V
